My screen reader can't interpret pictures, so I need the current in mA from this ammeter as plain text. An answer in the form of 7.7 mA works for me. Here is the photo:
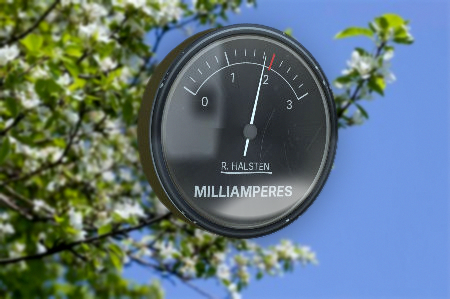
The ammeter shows 1.8 mA
